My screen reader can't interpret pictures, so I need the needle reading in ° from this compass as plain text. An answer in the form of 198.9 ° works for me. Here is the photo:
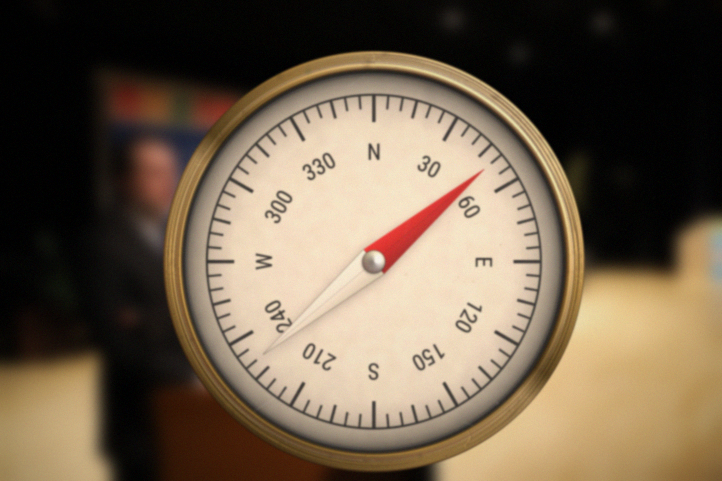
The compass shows 50 °
